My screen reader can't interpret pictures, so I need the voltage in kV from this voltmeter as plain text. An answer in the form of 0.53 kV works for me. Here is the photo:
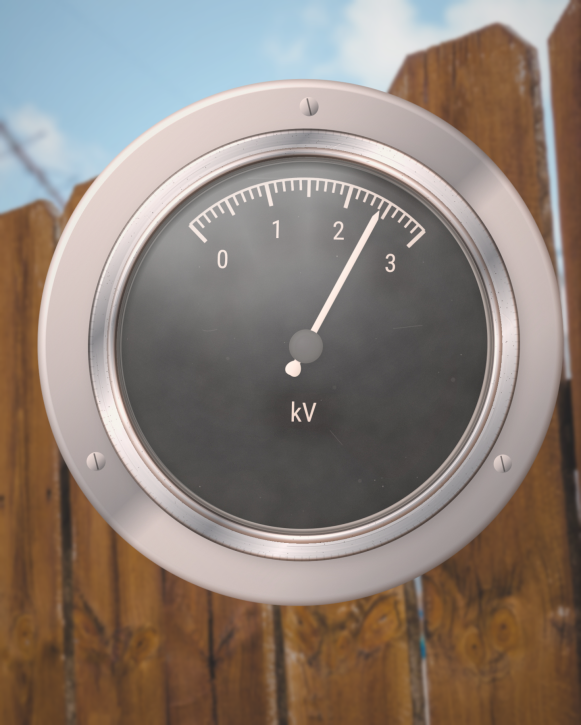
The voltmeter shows 2.4 kV
